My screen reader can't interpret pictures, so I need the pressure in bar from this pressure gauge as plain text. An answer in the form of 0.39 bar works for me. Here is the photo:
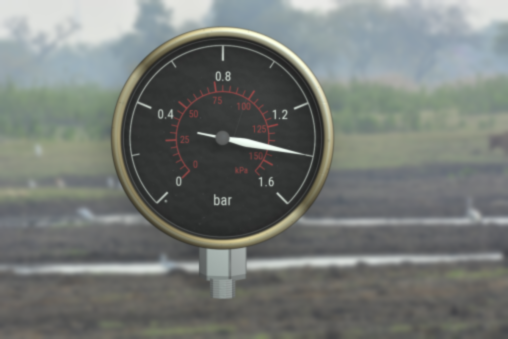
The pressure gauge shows 1.4 bar
